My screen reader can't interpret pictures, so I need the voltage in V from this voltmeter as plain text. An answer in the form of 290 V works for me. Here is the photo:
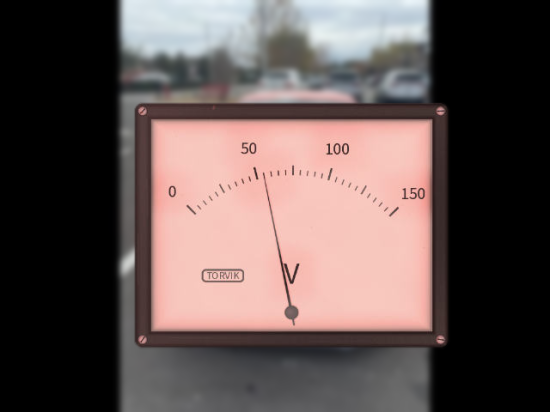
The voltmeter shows 55 V
